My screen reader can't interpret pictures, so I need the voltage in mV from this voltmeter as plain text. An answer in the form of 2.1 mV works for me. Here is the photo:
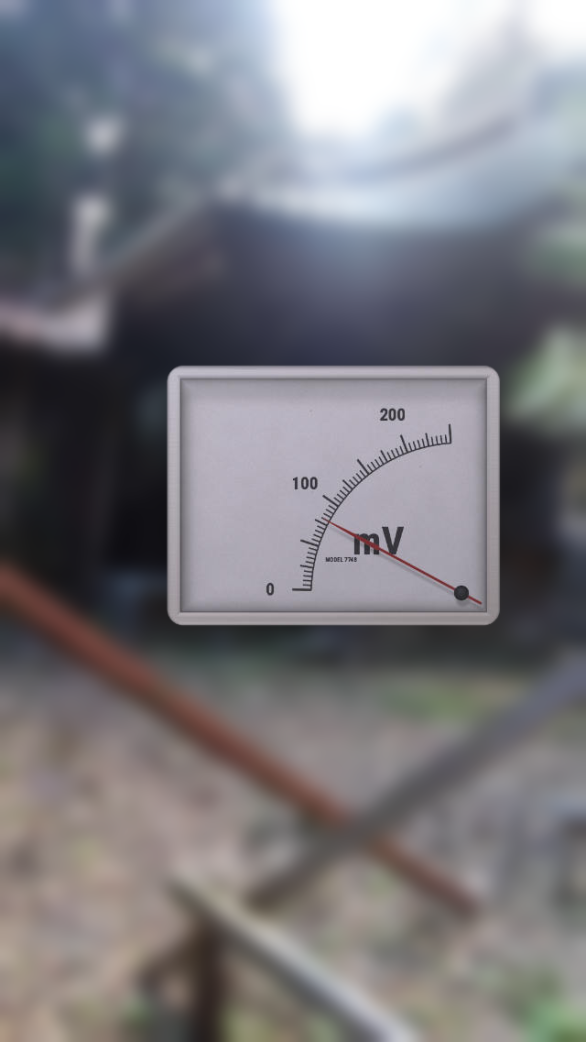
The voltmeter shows 80 mV
